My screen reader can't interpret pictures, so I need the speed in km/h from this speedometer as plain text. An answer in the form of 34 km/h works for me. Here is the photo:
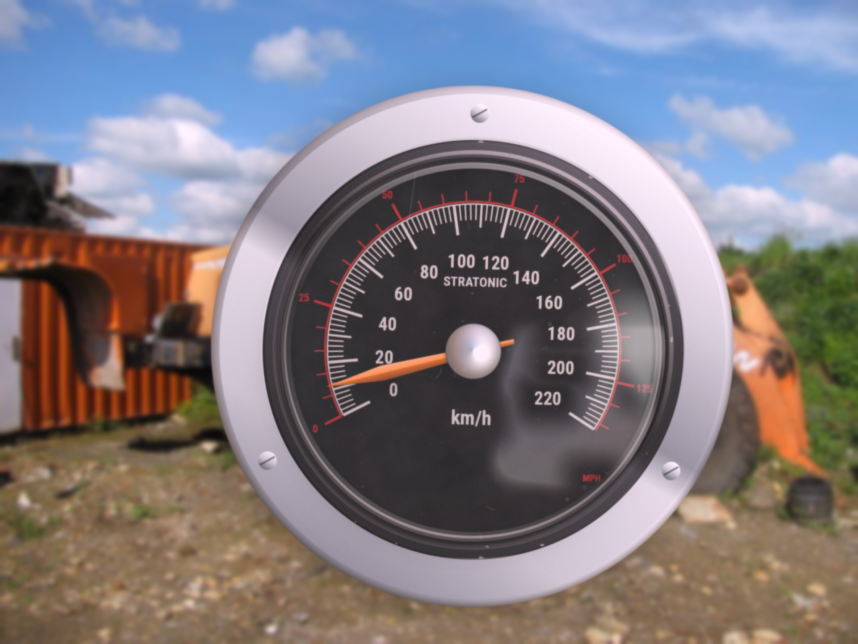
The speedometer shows 12 km/h
